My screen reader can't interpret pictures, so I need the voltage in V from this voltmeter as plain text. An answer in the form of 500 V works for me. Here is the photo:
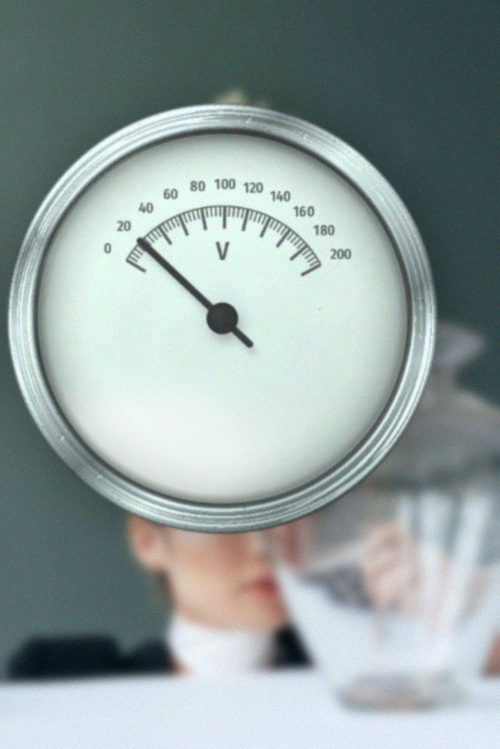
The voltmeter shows 20 V
